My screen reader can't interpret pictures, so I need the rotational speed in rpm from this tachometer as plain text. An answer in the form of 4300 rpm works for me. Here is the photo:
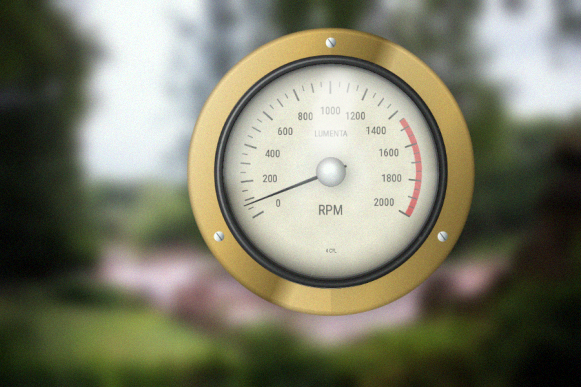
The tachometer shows 75 rpm
